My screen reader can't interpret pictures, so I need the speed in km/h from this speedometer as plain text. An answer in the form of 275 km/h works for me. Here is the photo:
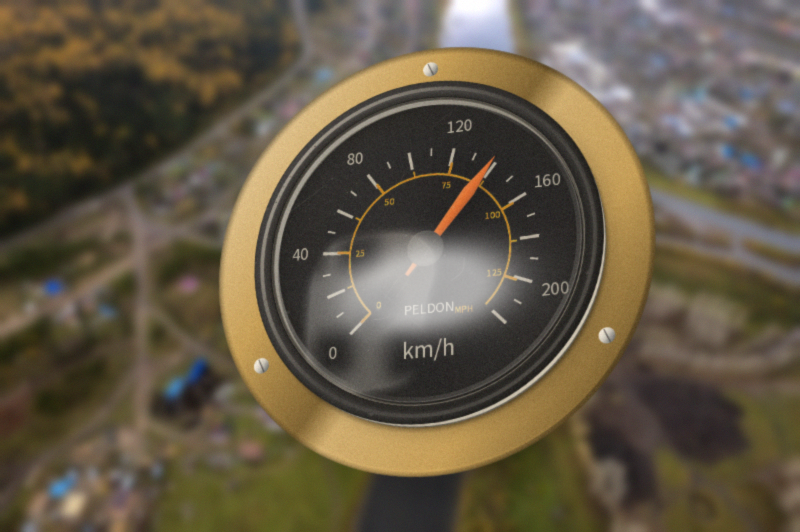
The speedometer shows 140 km/h
